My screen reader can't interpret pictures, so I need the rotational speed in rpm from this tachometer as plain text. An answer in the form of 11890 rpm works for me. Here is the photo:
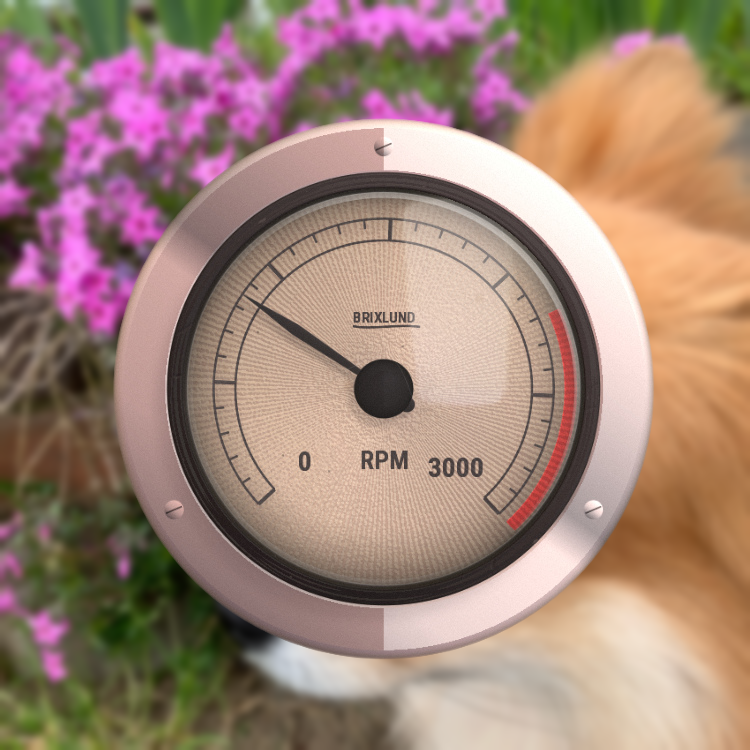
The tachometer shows 850 rpm
